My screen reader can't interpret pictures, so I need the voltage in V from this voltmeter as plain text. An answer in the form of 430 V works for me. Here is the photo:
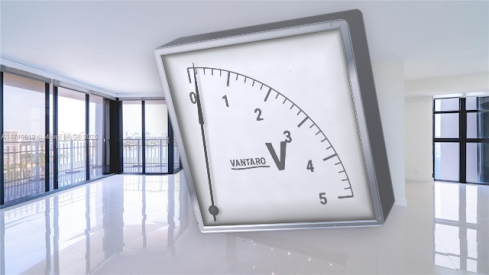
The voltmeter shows 0.2 V
